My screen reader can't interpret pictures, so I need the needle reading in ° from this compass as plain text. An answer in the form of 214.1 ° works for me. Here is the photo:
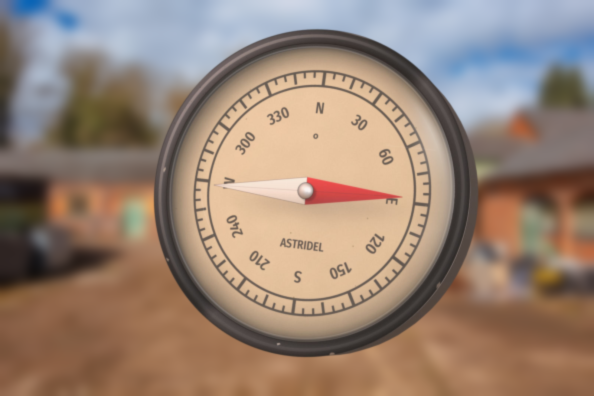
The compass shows 87.5 °
